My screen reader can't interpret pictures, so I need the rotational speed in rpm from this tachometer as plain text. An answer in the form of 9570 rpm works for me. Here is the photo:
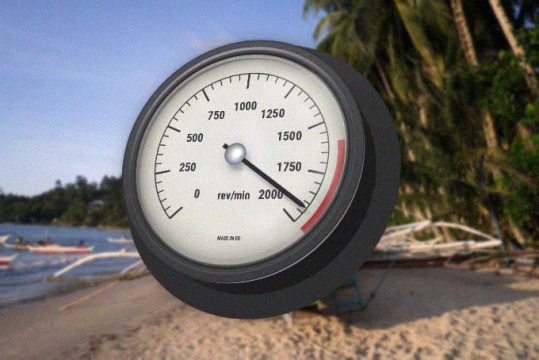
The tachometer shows 1925 rpm
